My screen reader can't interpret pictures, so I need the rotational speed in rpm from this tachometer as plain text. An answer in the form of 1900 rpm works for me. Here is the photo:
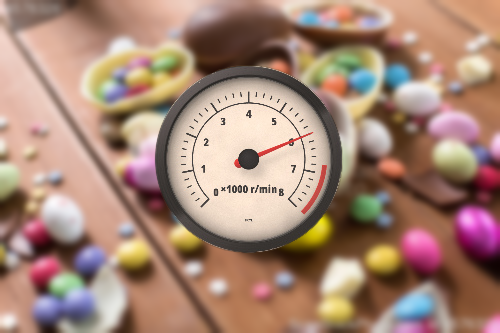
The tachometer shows 6000 rpm
